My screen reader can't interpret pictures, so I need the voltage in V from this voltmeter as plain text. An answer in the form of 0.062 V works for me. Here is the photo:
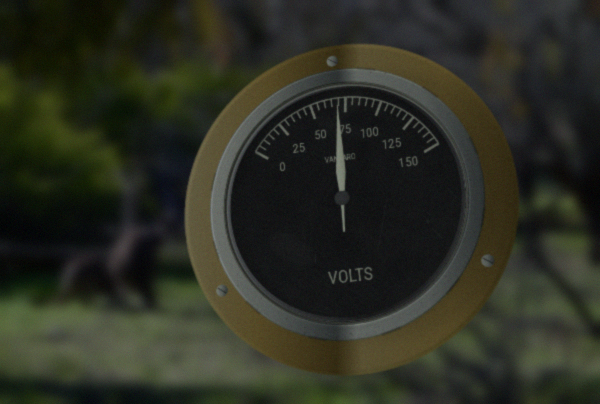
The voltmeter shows 70 V
